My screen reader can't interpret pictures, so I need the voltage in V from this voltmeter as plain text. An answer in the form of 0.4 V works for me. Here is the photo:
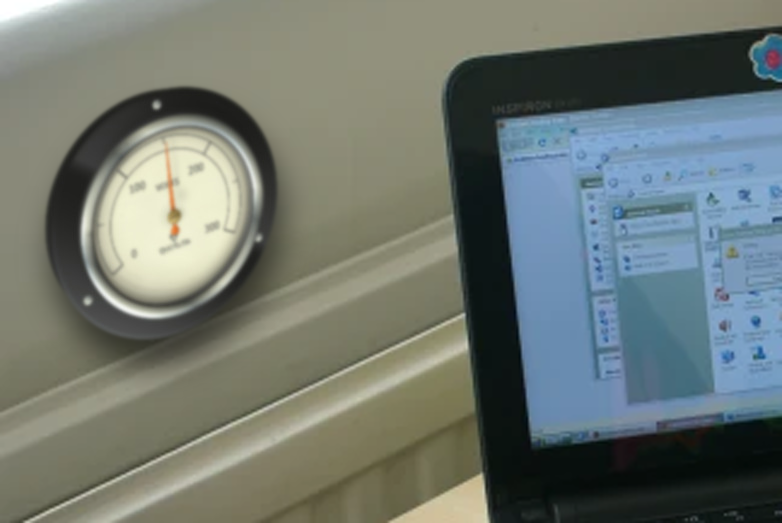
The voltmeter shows 150 V
